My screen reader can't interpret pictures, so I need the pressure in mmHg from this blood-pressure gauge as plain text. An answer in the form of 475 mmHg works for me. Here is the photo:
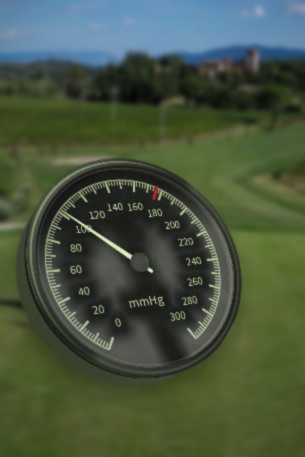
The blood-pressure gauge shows 100 mmHg
